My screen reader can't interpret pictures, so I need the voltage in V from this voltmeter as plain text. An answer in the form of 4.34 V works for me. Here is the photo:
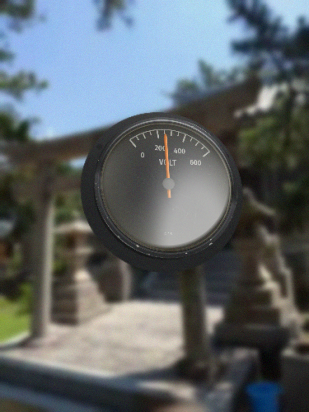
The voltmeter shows 250 V
